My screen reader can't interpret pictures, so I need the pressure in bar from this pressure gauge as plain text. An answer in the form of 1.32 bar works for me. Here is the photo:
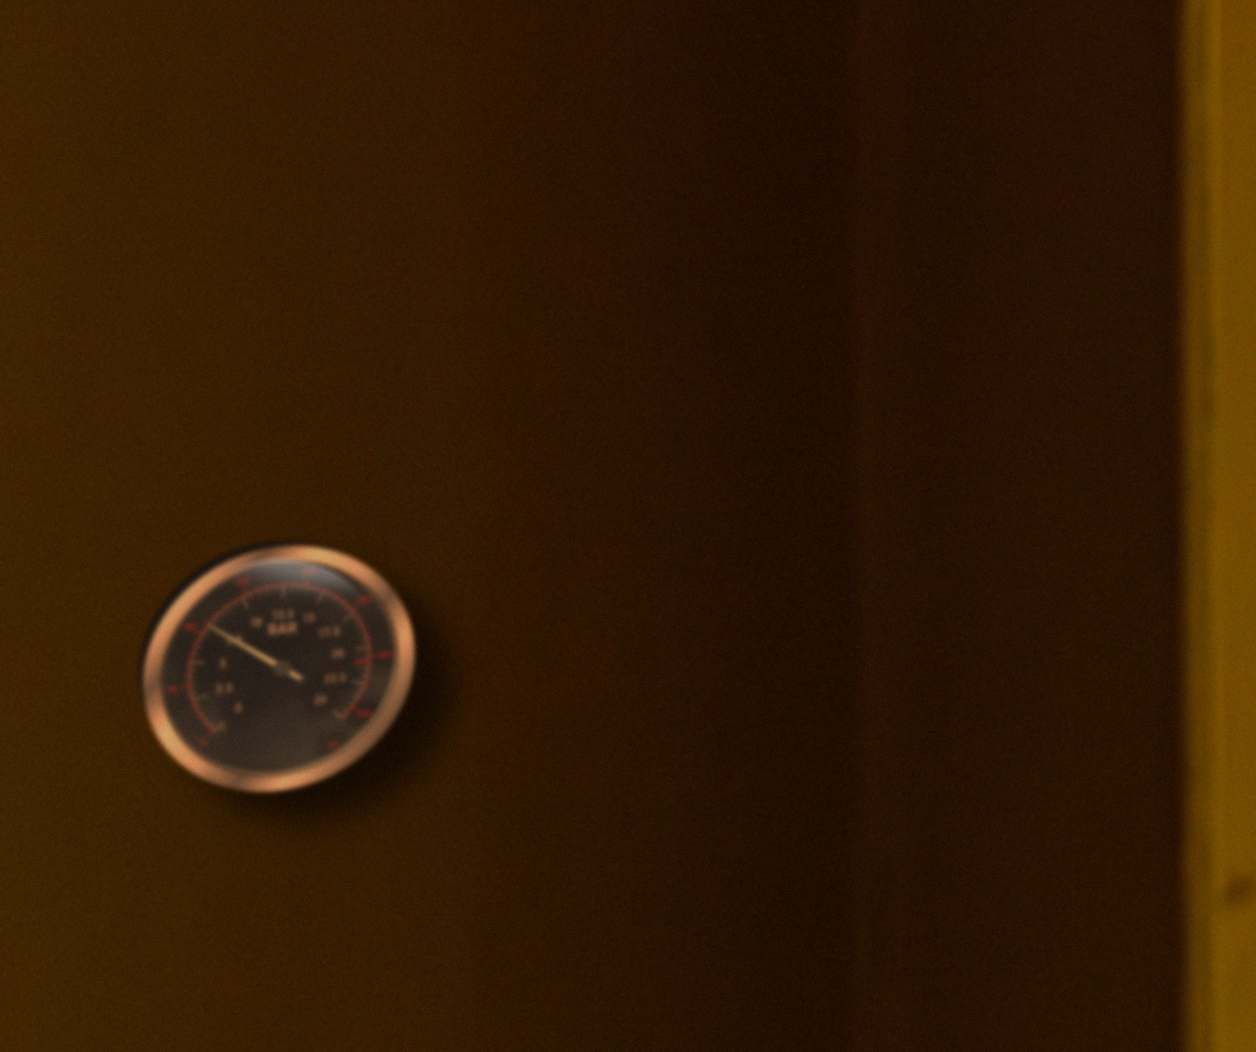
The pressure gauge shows 7.5 bar
